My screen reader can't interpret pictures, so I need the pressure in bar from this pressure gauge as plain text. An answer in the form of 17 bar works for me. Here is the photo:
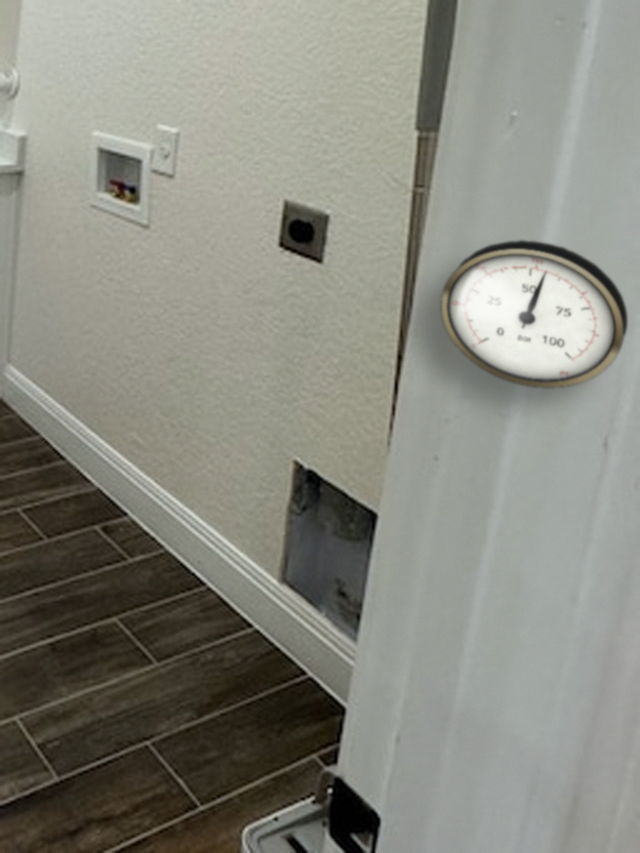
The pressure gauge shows 55 bar
